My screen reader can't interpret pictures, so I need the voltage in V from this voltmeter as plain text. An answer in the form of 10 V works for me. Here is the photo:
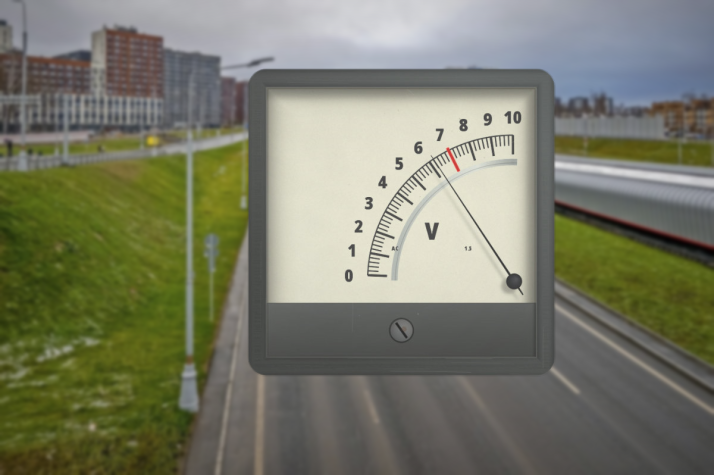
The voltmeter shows 6.2 V
